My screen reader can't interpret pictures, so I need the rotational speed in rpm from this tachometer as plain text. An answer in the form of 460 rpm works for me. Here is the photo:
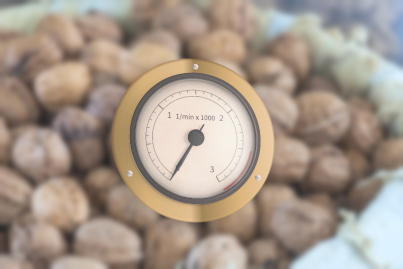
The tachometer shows 0 rpm
